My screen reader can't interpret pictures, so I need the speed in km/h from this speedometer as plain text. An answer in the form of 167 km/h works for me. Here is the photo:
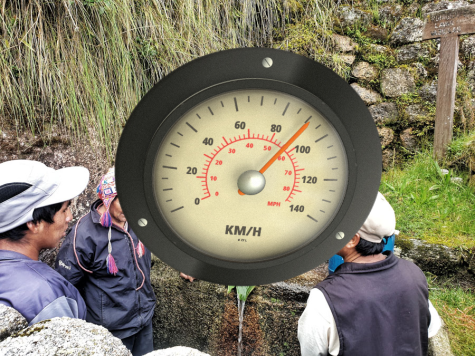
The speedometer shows 90 km/h
